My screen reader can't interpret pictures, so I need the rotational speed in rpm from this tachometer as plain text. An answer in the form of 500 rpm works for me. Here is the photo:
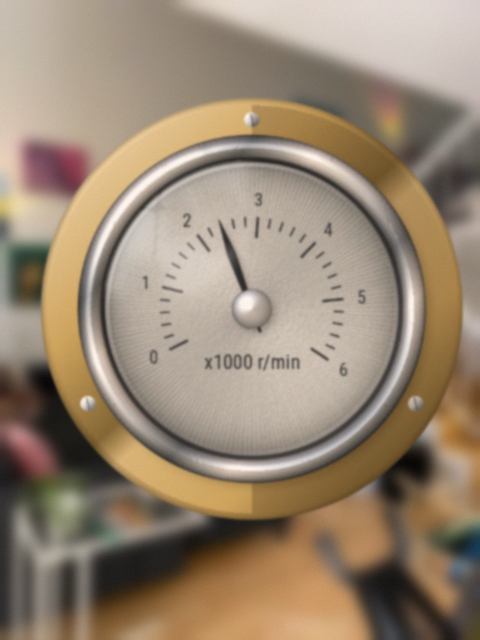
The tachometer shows 2400 rpm
